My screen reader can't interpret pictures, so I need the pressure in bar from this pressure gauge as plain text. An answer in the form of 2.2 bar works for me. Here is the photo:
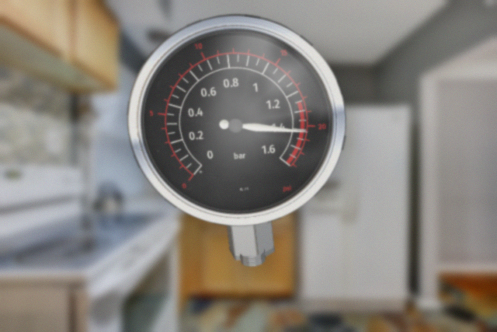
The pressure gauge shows 1.4 bar
